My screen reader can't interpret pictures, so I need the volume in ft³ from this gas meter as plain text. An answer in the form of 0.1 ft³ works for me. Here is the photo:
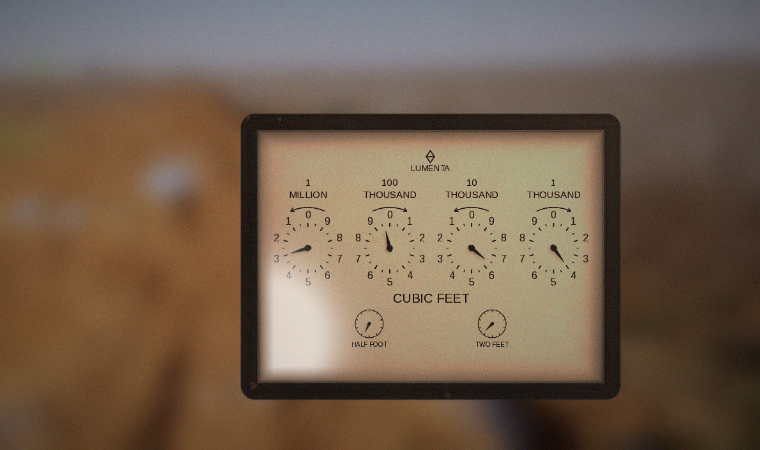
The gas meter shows 296400 ft³
